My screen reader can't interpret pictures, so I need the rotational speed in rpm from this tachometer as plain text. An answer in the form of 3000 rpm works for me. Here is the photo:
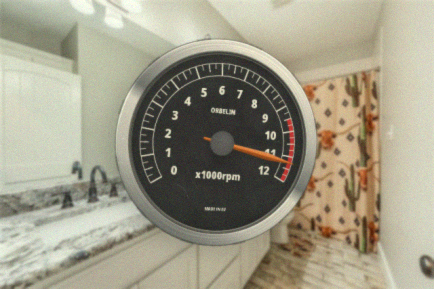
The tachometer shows 11250 rpm
